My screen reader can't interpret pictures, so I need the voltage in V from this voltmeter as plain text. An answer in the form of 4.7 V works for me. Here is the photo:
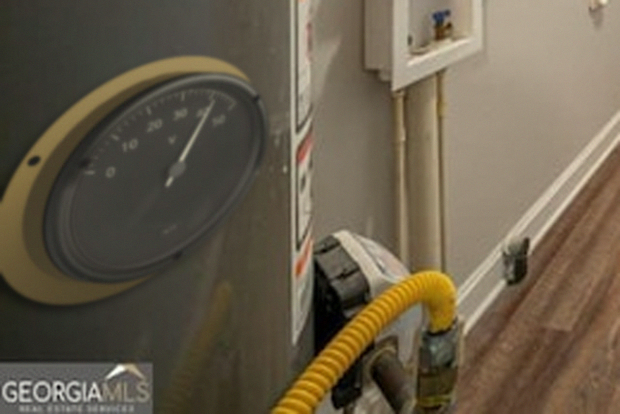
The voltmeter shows 40 V
